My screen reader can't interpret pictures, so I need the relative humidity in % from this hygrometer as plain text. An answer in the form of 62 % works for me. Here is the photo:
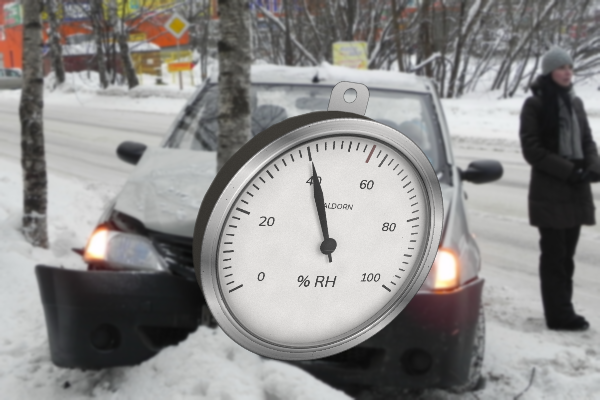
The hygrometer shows 40 %
